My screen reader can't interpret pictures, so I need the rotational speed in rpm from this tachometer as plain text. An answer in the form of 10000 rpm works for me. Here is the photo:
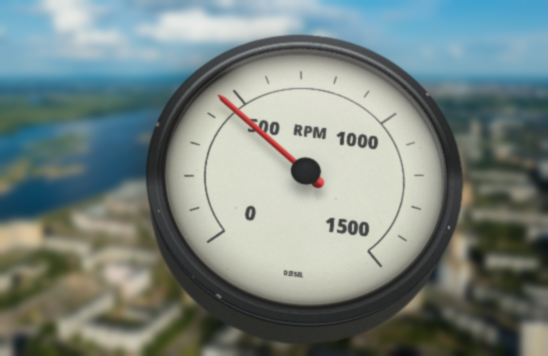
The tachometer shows 450 rpm
